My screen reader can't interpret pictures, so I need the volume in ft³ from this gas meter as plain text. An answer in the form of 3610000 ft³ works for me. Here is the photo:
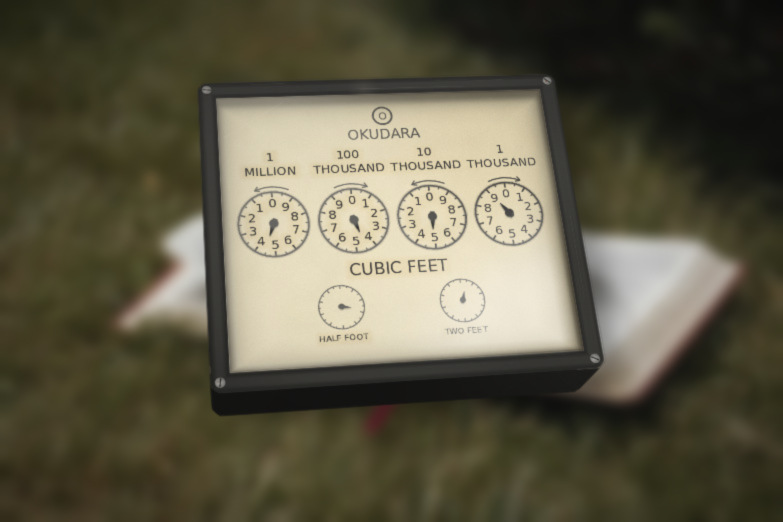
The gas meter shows 444900 ft³
